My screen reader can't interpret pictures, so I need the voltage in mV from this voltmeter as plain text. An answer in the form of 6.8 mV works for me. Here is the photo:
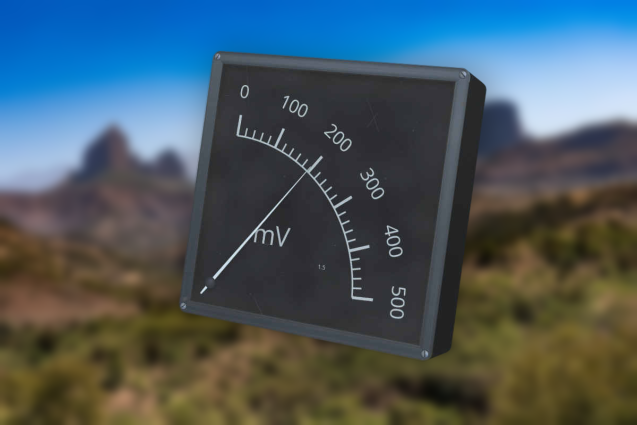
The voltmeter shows 200 mV
